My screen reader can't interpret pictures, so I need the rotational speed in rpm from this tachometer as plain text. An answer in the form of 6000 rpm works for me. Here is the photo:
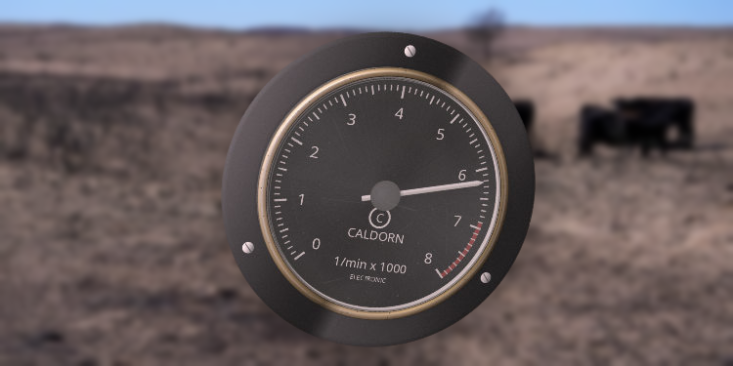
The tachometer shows 6200 rpm
